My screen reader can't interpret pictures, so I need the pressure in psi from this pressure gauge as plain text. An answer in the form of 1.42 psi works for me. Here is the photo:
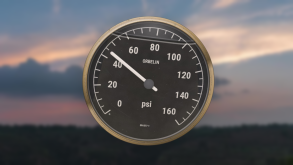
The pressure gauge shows 45 psi
